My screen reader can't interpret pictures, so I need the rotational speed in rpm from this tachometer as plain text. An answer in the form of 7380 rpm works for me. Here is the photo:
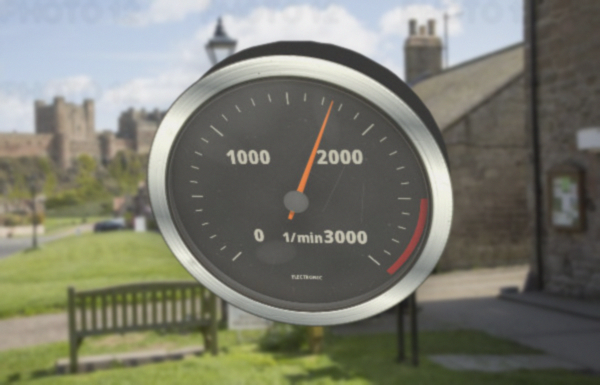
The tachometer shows 1750 rpm
